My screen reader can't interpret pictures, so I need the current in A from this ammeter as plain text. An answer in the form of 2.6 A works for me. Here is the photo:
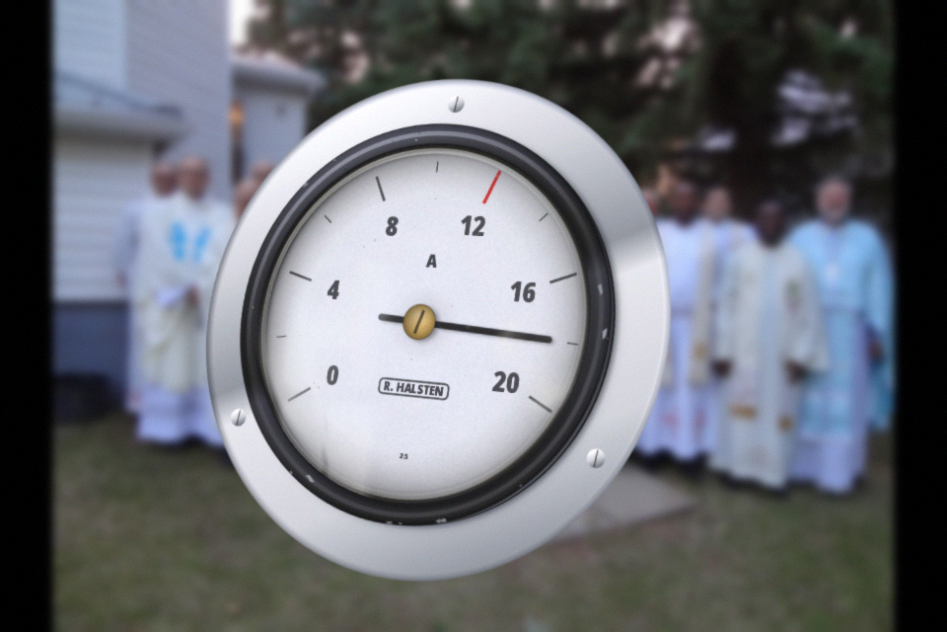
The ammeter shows 18 A
